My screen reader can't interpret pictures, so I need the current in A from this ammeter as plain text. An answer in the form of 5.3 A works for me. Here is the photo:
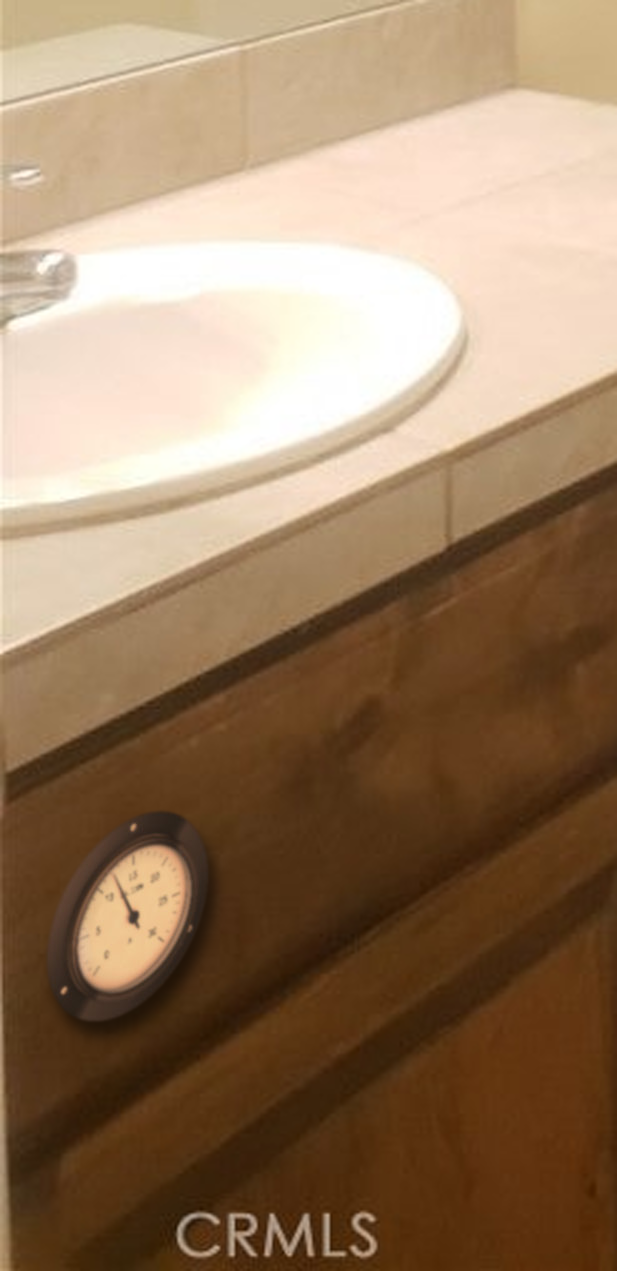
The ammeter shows 12 A
